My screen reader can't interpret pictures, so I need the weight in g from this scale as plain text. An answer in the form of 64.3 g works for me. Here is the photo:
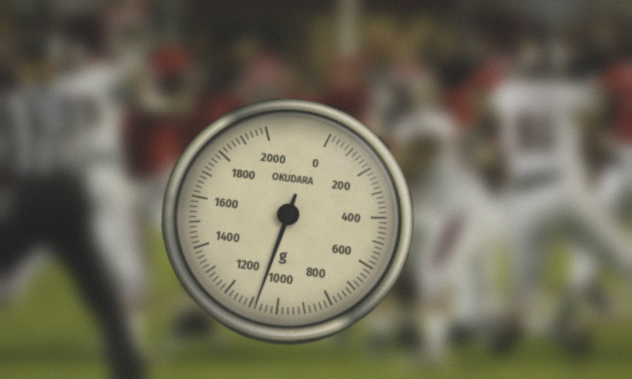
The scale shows 1080 g
